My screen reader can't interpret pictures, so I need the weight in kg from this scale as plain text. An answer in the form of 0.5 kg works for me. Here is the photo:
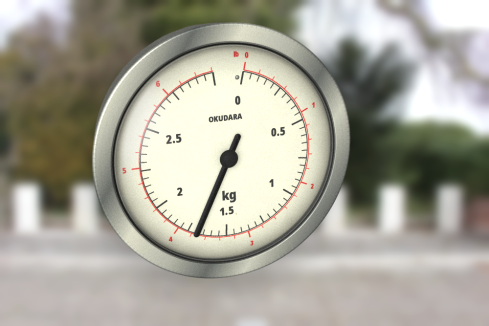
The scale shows 1.7 kg
